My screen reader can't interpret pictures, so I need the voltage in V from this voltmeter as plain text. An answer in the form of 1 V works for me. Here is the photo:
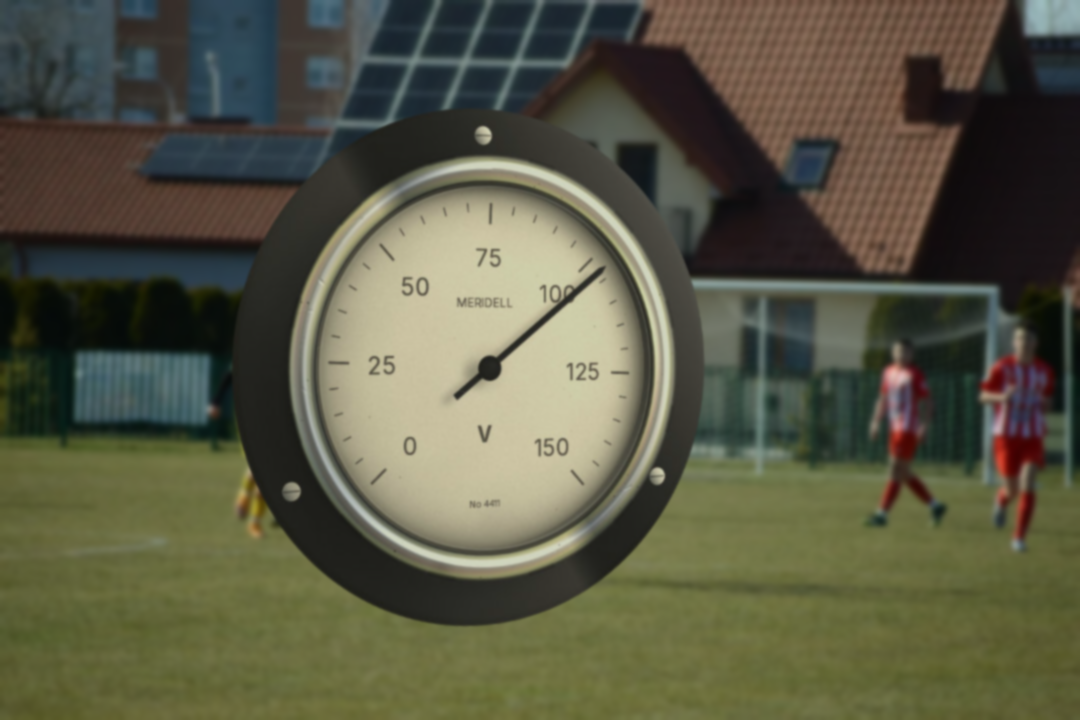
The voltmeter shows 102.5 V
